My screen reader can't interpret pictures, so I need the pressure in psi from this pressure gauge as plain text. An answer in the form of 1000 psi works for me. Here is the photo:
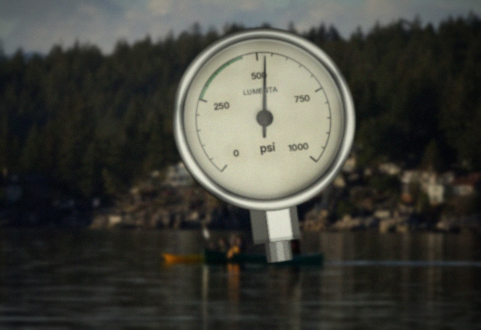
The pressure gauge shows 525 psi
